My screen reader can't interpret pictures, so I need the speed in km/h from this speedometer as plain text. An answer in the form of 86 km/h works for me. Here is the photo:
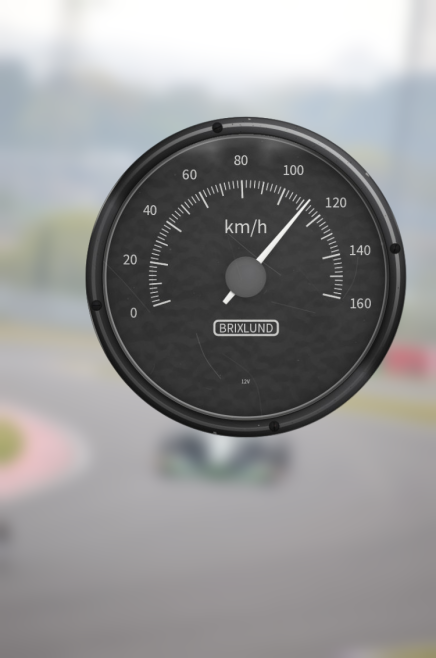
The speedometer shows 112 km/h
